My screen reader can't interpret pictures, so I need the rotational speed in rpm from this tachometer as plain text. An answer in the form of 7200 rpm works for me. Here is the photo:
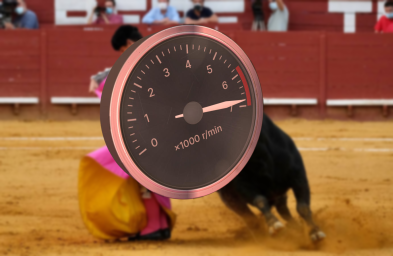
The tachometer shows 6800 rpm
